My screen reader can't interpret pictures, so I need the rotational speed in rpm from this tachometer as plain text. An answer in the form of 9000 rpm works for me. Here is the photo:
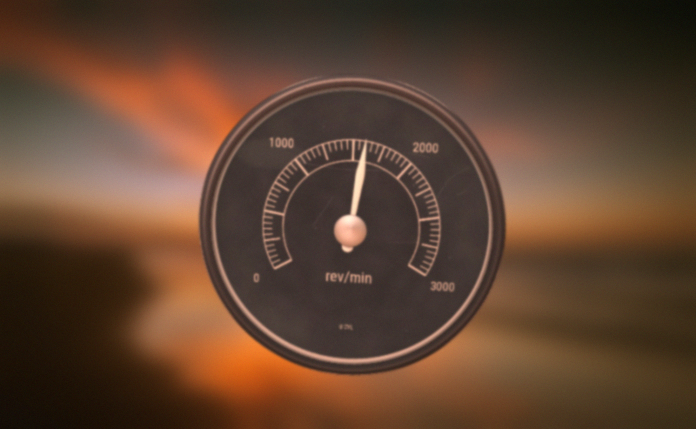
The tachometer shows 1600 rpm
